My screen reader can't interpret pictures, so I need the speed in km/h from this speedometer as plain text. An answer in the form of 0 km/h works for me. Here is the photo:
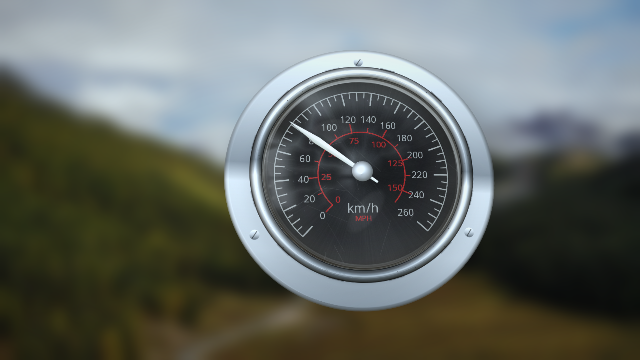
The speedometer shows 80 km/h
